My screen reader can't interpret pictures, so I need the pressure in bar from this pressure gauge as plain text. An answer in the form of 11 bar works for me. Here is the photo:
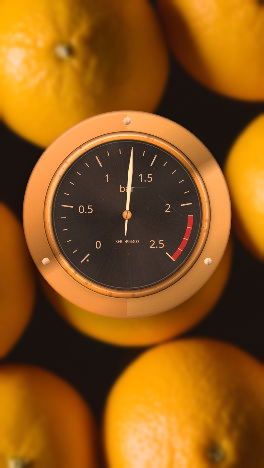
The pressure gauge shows 1.3 bar
